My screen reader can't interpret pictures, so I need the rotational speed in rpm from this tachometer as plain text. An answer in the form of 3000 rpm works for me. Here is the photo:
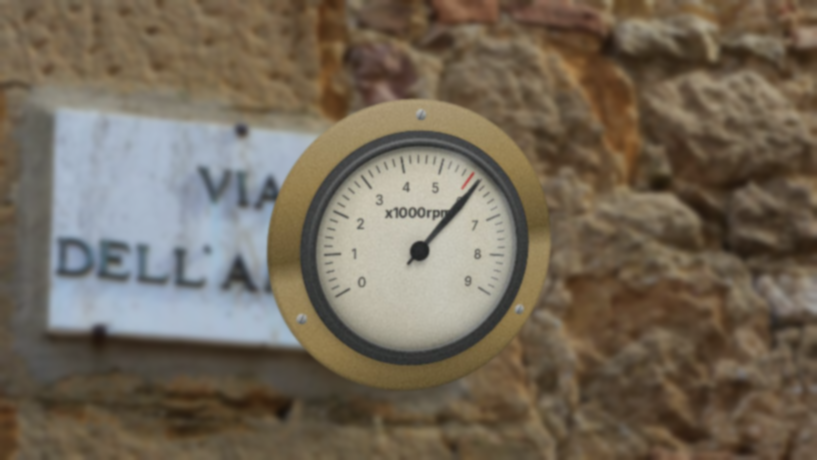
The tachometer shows 6000 rpm
